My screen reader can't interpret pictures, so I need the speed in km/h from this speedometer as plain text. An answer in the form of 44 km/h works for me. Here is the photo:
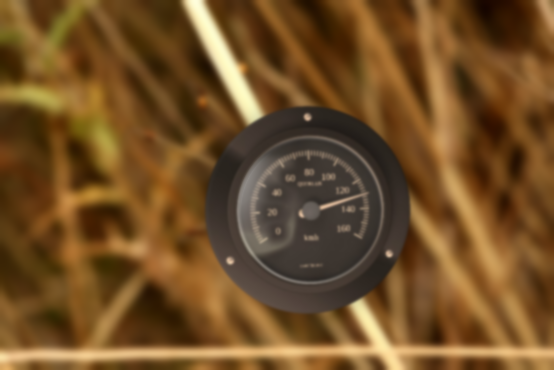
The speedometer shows 130 km/h
